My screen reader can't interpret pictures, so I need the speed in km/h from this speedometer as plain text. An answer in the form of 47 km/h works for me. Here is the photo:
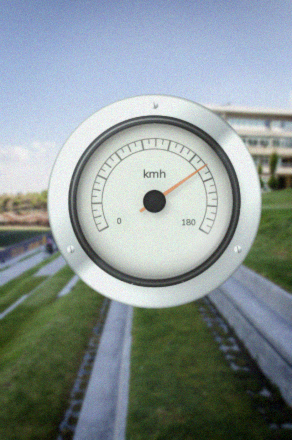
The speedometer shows 130 km/h
